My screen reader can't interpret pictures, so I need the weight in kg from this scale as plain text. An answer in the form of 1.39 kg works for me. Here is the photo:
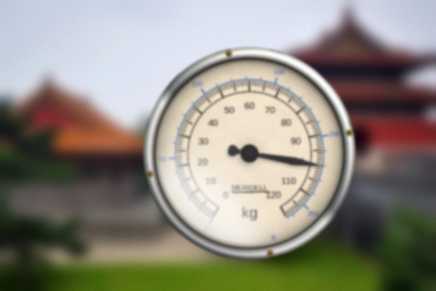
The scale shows 100 kg
